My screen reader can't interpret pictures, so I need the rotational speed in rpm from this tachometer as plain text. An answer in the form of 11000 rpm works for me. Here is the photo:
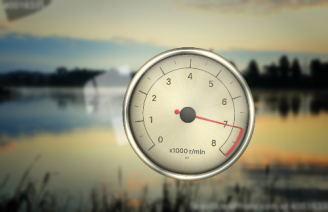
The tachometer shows 7000 rpm
